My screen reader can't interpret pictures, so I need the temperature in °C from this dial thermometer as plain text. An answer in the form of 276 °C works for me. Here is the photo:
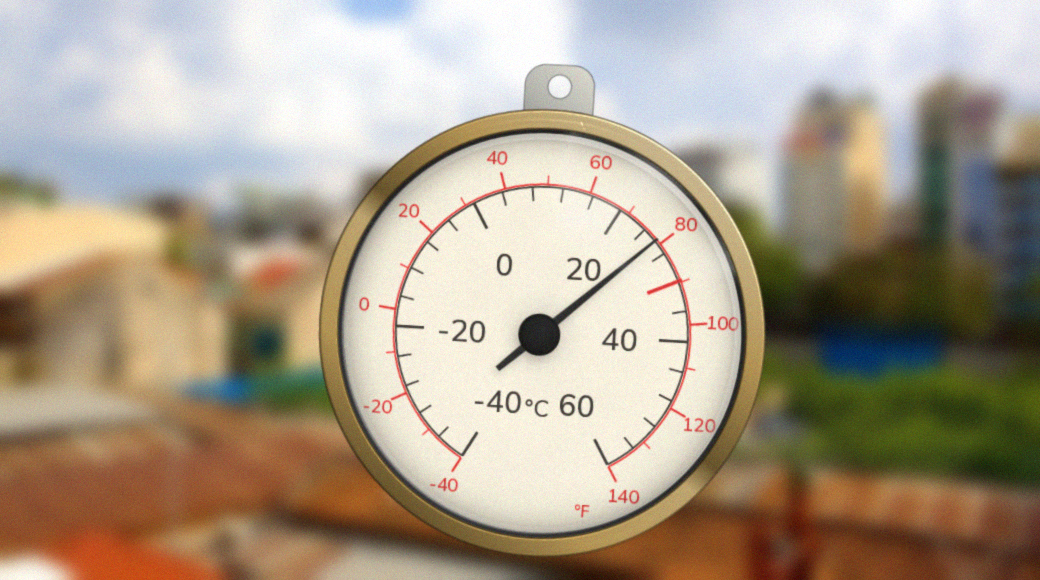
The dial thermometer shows 26 °C
